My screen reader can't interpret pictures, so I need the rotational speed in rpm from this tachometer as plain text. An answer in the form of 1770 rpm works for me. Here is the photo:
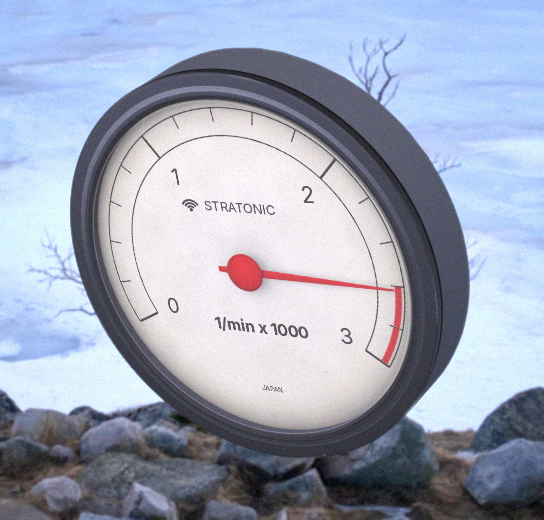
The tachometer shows 2600 rpm
